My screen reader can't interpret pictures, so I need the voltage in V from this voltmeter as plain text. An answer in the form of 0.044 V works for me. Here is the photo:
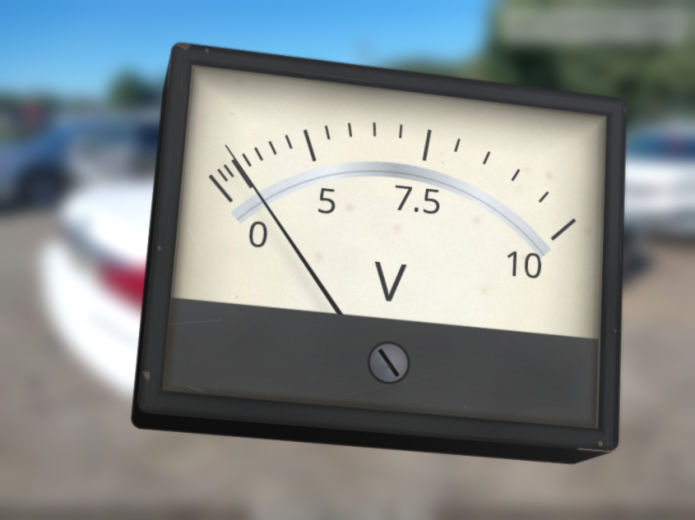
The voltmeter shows 2.5 V
